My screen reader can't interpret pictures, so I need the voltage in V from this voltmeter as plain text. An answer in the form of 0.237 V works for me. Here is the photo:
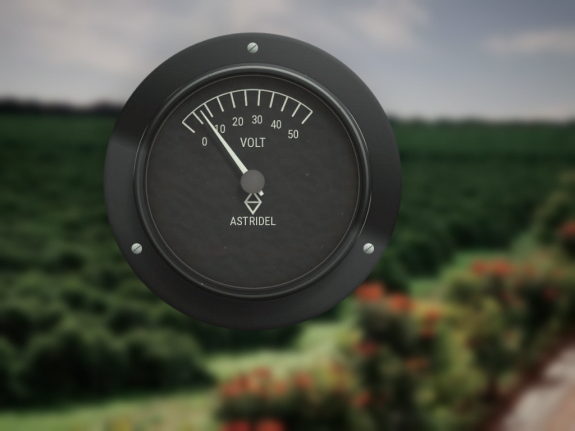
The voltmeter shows 7.5 V
